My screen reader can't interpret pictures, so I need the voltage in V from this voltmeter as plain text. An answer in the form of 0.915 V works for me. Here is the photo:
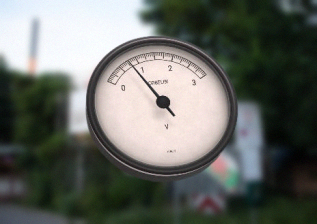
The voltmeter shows 0.75 V
